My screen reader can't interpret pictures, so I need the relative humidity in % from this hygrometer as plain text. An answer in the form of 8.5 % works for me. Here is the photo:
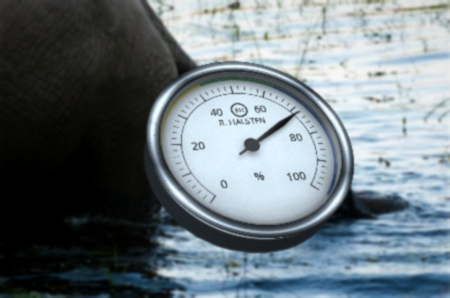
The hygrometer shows 72 %
